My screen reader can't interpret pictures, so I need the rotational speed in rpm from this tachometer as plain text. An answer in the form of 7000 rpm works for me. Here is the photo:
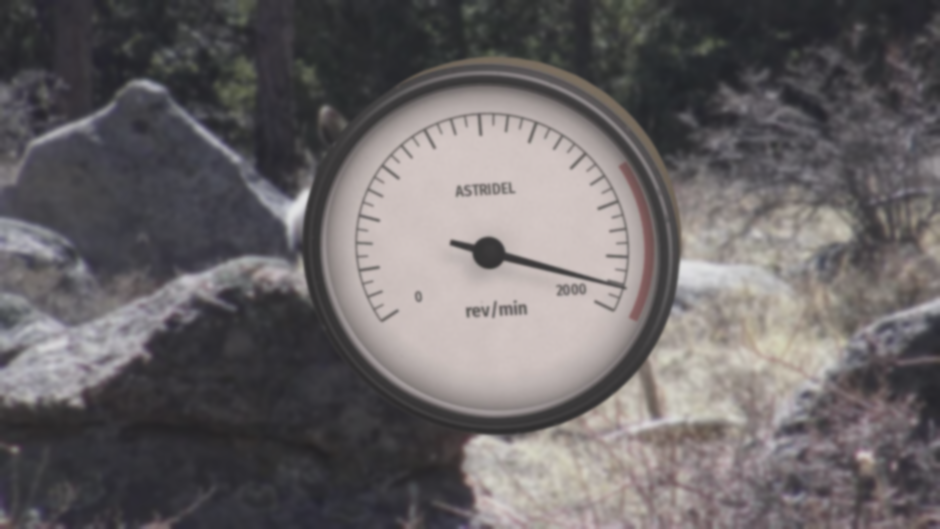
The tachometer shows 1900 rpm
